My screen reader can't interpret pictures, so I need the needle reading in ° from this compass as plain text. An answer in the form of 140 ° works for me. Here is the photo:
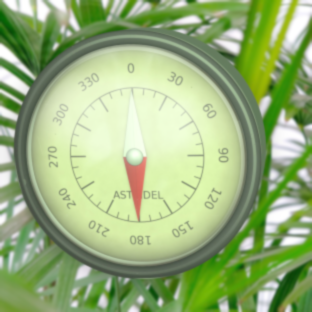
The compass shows 180 °
